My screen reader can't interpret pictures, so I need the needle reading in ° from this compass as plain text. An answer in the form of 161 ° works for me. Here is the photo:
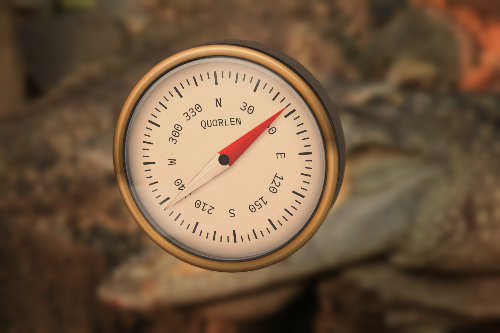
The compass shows 55 °
